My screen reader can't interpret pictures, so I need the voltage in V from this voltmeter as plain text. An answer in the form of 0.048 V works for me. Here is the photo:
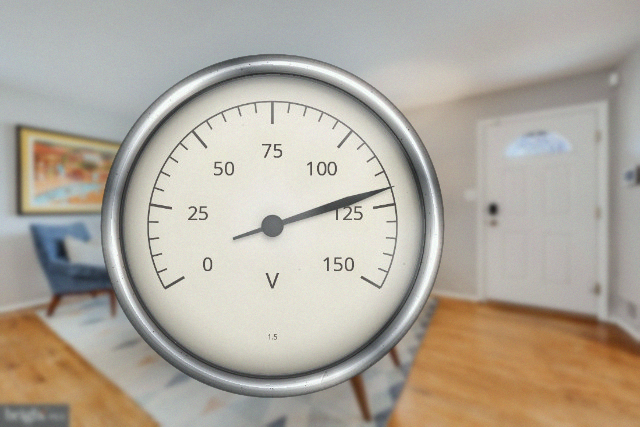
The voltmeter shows 120 V
